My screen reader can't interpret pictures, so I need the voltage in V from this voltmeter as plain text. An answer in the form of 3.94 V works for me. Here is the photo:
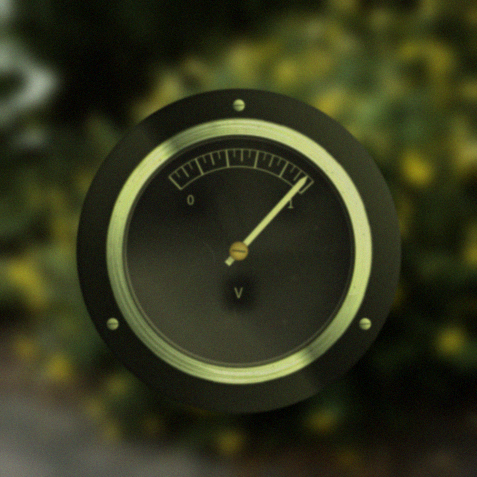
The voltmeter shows 0.95 V
